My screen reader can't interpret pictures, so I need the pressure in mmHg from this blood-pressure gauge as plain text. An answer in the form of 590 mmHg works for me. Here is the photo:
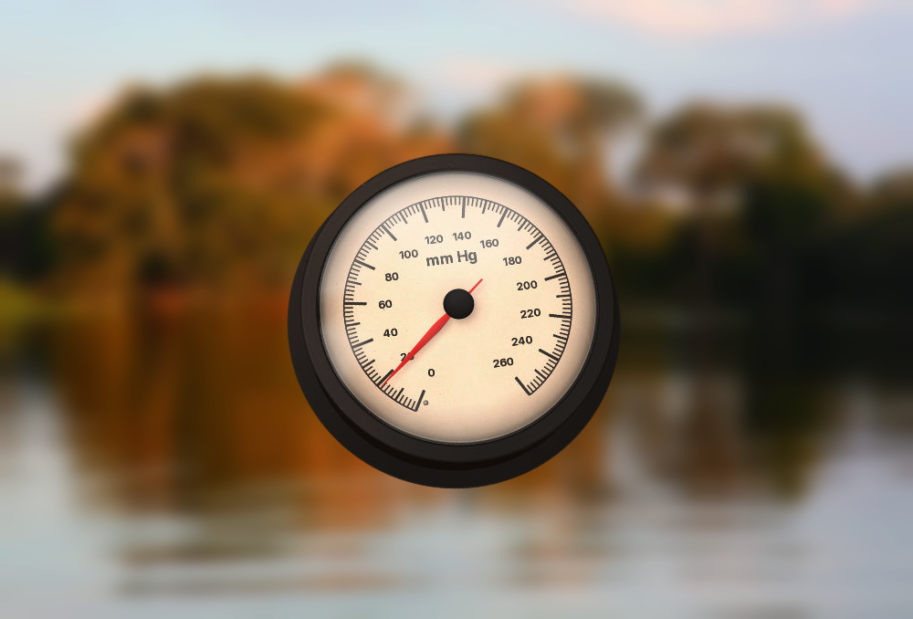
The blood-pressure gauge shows 18 mmHg
